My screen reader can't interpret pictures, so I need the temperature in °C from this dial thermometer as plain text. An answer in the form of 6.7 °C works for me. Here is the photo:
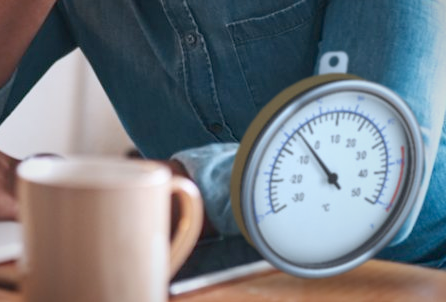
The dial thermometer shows -4 °C
